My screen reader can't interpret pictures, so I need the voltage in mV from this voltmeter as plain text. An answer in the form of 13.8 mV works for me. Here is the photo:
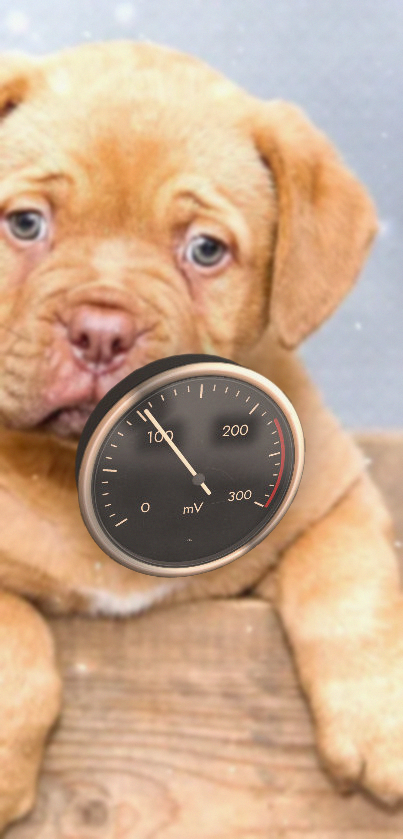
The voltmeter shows 105 mV
